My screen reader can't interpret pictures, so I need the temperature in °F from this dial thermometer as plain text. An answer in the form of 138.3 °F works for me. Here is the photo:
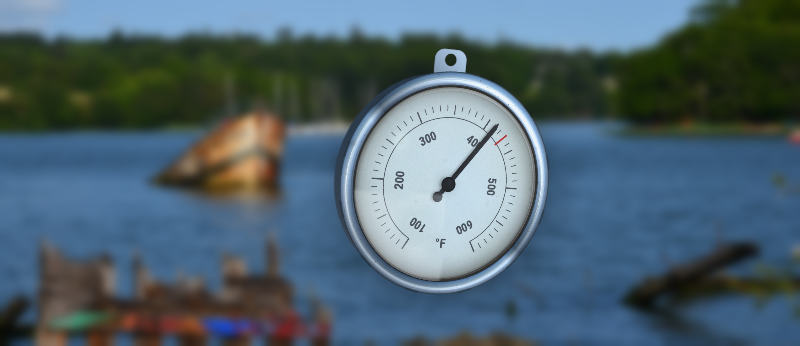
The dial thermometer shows 410 °F
